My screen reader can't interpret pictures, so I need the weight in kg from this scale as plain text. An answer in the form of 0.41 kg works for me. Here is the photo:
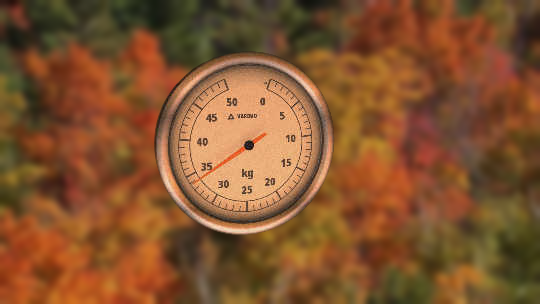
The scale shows 34 kg
